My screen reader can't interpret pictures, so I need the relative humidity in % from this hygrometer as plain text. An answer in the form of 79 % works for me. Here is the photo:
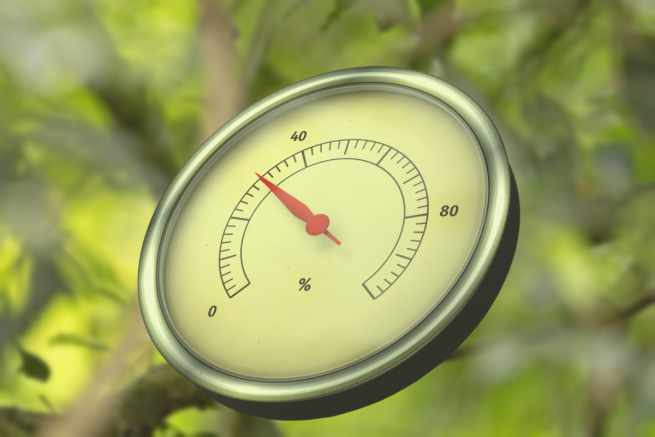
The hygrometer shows 30 %
